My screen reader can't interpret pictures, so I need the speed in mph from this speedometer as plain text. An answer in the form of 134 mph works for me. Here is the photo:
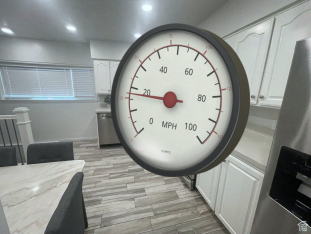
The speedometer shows 17.5 mph
